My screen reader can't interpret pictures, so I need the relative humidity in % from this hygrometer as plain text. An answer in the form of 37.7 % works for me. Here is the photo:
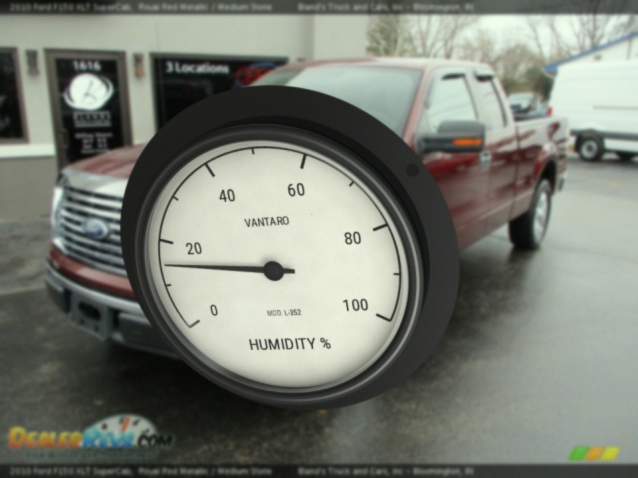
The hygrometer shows 15 %
